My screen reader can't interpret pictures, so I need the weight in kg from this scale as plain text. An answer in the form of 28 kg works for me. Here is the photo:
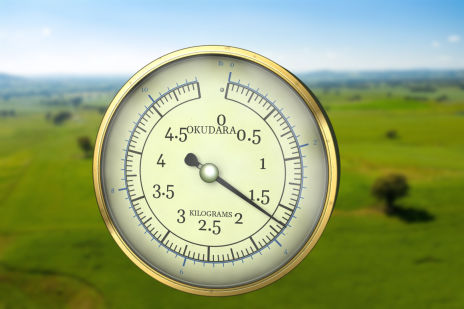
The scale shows 1.65 kg
